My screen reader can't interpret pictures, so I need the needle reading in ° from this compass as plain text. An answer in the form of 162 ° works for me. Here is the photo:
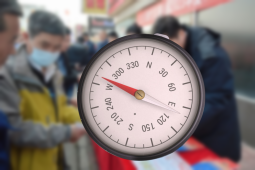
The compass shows 280 °
